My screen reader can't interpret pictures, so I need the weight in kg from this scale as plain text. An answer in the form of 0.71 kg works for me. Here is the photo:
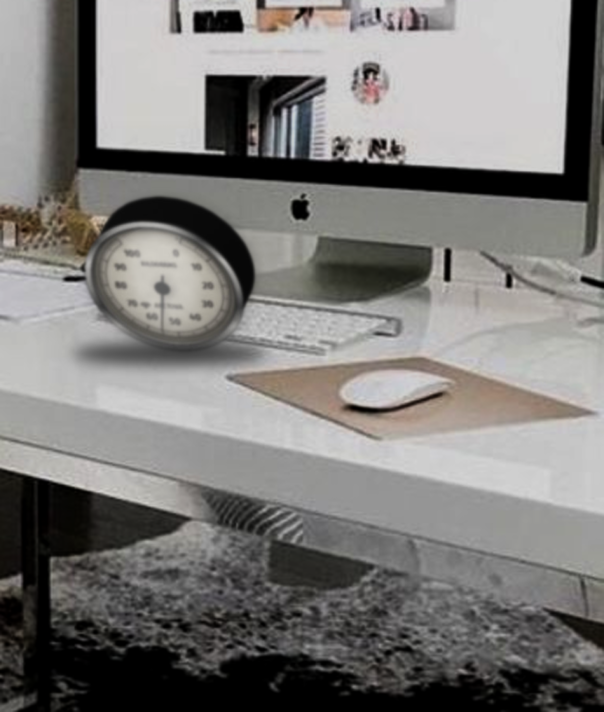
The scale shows 55 kg
